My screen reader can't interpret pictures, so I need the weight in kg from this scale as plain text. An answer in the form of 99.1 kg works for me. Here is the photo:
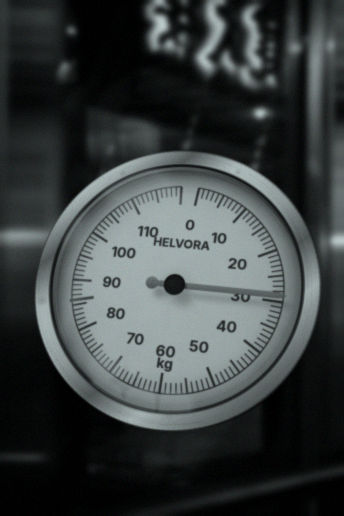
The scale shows 29 kg
